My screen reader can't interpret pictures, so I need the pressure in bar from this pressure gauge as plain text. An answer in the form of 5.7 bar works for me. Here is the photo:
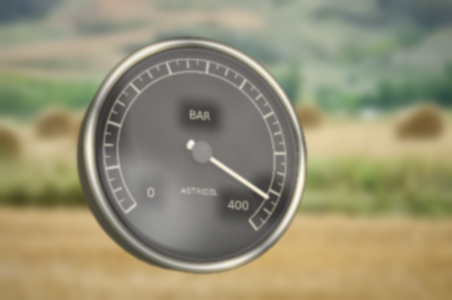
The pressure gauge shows 370 bar
